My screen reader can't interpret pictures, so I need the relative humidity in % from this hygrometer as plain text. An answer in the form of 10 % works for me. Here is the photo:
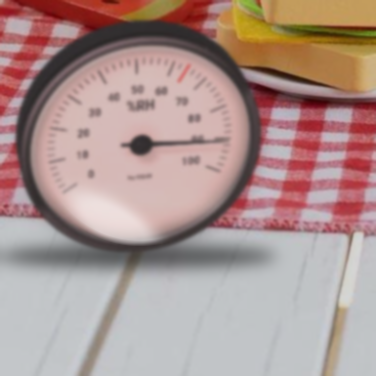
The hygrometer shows 90 %
